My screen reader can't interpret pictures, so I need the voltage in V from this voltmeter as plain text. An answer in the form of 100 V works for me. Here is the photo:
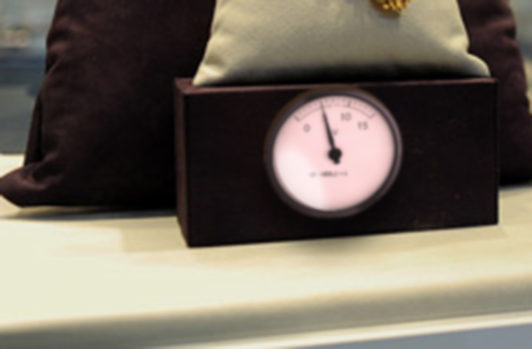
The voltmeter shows 5 V
